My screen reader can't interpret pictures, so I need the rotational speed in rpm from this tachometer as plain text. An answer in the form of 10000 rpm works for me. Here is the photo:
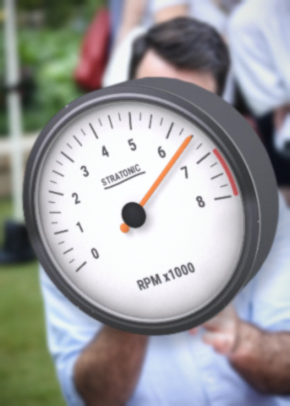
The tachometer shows 6500 rpm
